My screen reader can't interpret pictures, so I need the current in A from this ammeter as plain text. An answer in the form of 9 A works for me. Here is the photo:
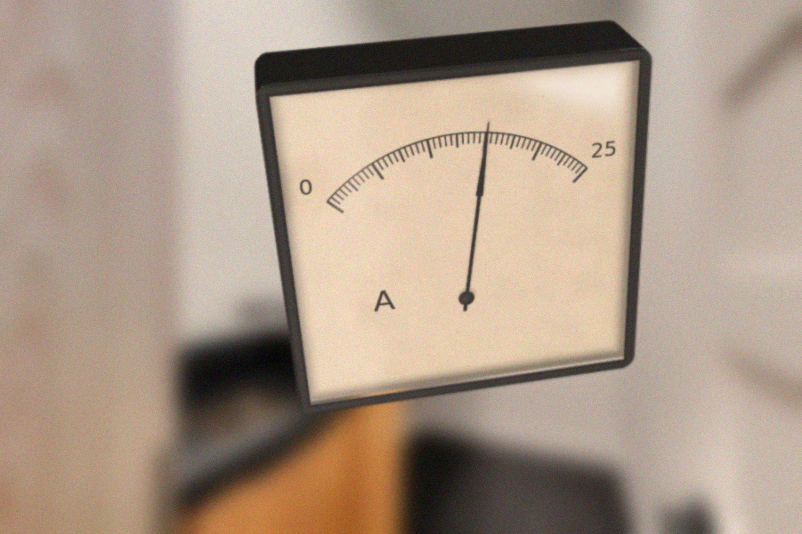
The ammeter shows 15 A
